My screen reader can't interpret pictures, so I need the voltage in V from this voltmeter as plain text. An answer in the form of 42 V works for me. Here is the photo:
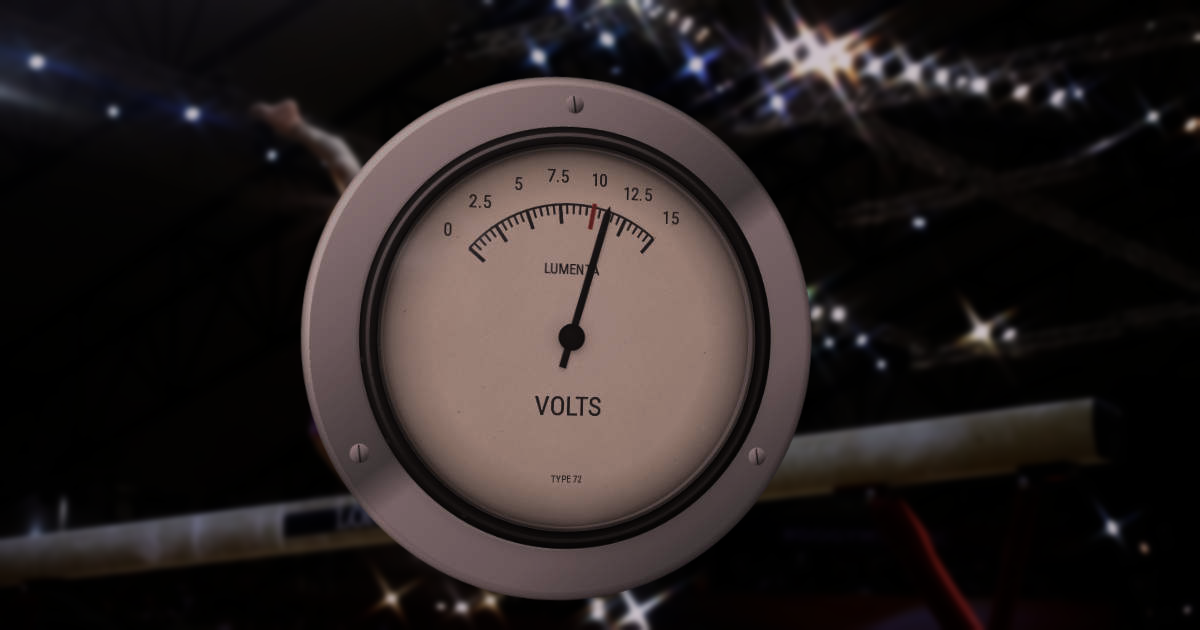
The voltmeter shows 11 V
